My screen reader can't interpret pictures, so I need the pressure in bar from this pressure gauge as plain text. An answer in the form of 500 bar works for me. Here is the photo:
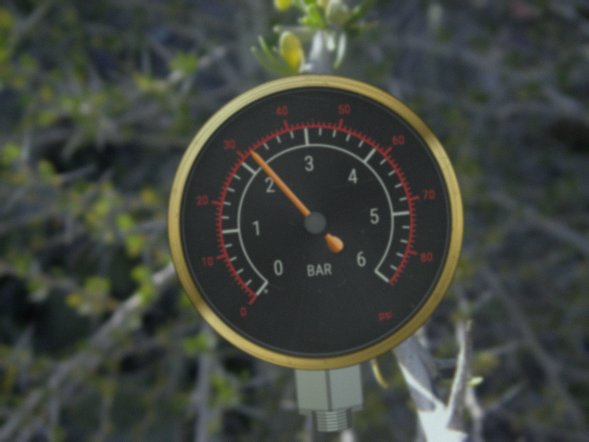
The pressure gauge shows 2.2 bar
